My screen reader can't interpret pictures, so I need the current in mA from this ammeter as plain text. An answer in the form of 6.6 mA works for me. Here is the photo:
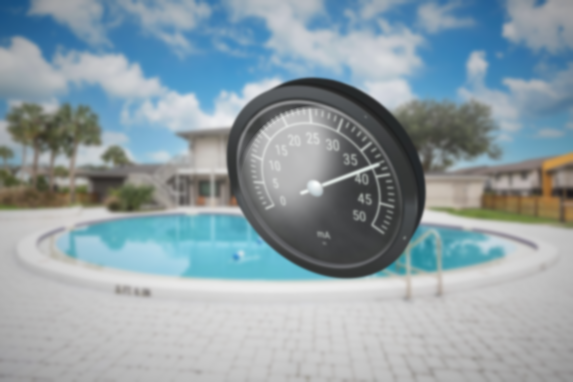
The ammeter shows 38 mA
